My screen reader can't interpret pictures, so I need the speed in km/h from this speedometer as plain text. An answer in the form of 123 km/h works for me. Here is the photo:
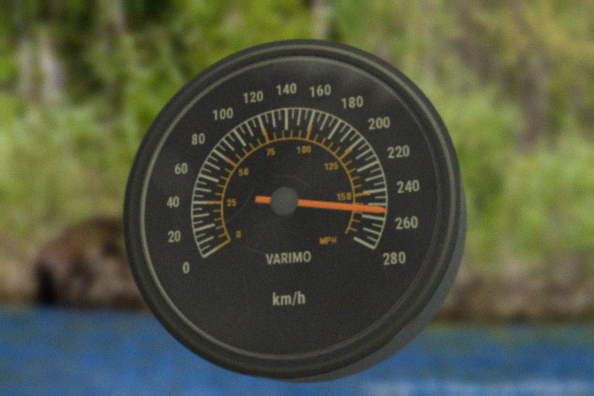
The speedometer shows 255 km/h
